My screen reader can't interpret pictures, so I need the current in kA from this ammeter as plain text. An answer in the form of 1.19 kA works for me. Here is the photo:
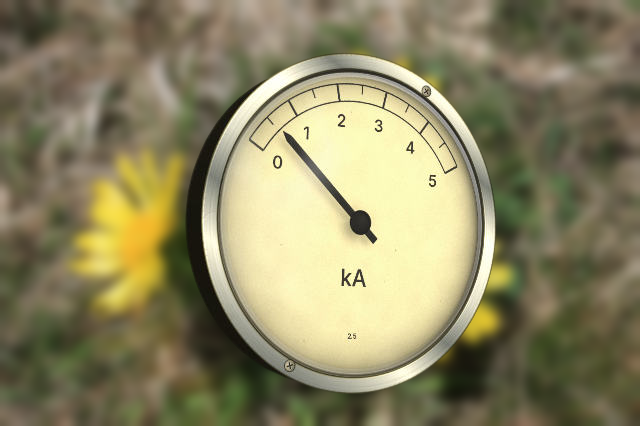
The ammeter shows 0.5 kA
